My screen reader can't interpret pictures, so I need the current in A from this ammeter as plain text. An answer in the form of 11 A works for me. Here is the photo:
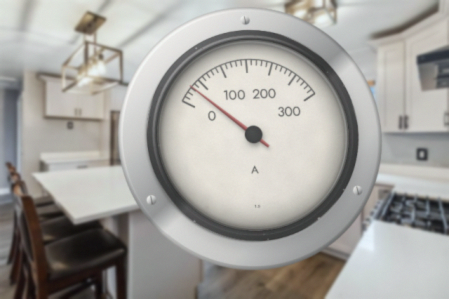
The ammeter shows 30 A
